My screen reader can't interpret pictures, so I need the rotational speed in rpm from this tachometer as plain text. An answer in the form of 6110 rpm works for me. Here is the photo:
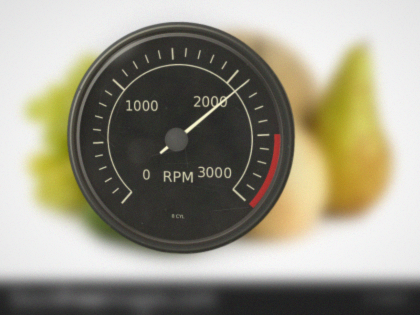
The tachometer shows 2100 rpm
